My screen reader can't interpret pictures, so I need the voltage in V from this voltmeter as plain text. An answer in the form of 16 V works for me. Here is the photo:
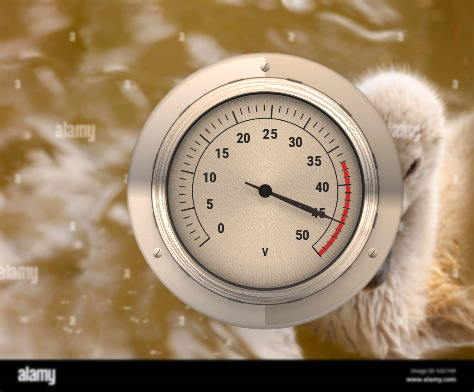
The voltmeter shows 45 V
